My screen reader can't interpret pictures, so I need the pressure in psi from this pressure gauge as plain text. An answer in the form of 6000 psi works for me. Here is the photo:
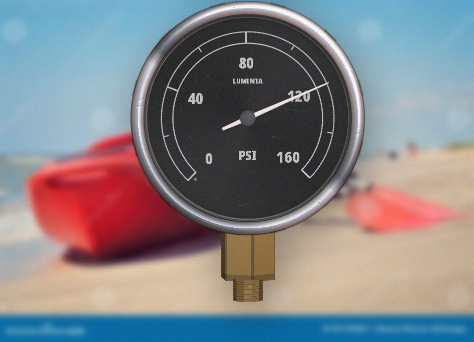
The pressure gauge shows 120 psi
